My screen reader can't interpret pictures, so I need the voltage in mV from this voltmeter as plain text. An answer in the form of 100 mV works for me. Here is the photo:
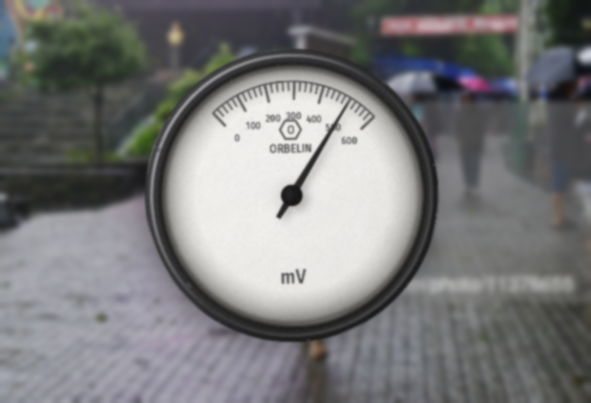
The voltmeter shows 500 mV
